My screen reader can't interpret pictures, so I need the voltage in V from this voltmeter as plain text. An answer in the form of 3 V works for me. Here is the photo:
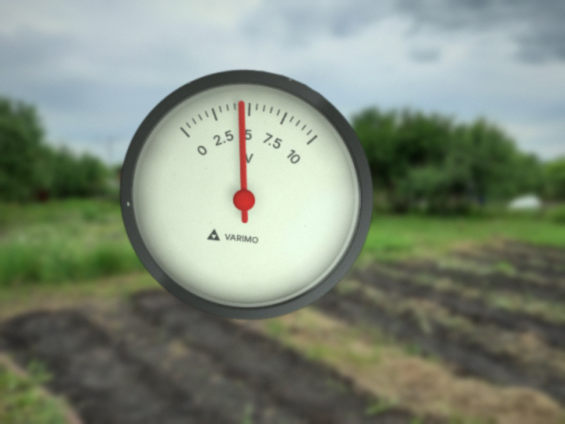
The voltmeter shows 4.5 V
